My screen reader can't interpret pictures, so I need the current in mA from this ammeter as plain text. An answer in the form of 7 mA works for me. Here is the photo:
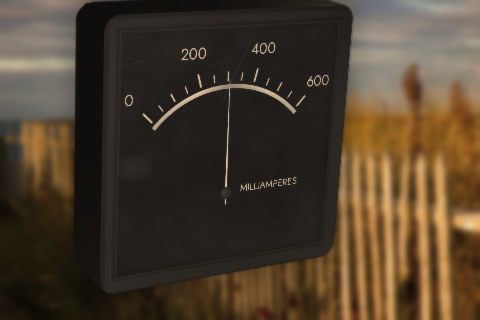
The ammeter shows 300 mA
